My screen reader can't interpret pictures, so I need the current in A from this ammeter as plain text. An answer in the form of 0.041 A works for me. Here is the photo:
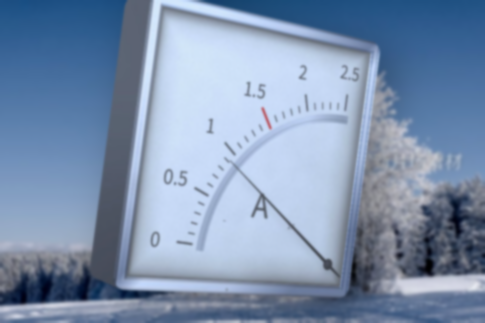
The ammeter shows 0.9 A
